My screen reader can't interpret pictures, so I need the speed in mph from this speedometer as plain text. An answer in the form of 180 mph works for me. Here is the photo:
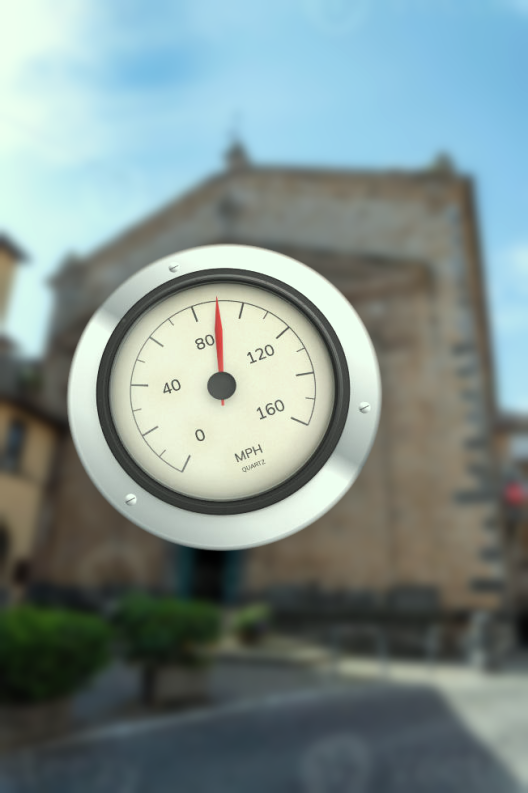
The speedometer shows 90 mph
